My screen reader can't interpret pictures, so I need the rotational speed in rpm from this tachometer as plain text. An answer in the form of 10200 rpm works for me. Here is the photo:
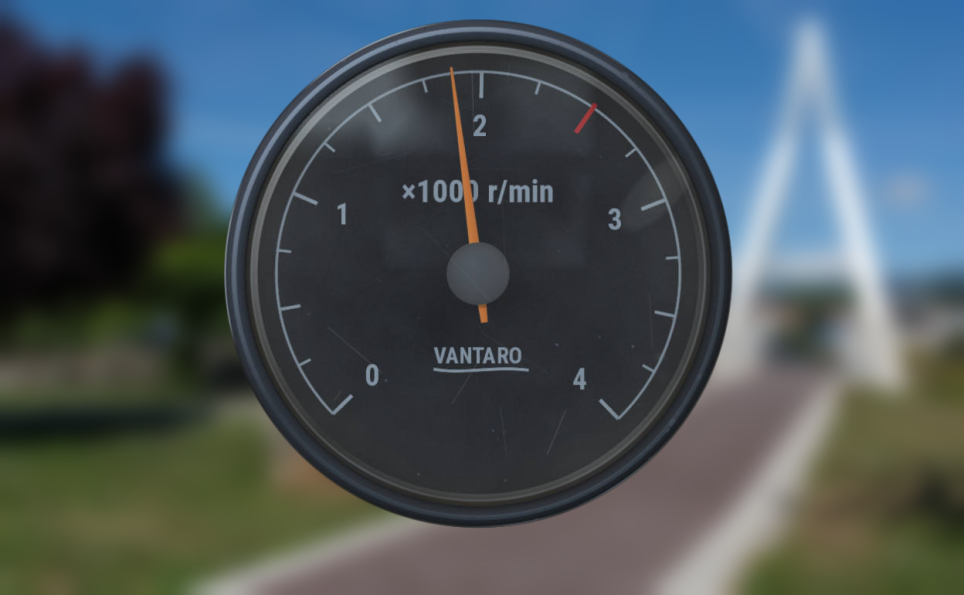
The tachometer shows 1875 rpm
